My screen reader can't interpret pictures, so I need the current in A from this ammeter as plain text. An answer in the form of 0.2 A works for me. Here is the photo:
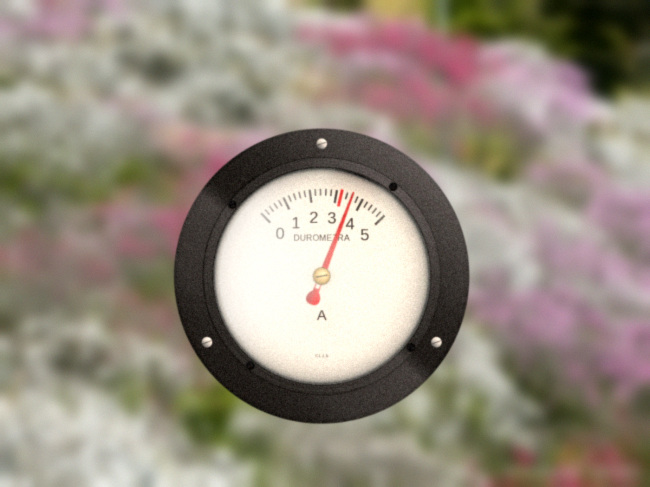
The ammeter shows 3.6 A
